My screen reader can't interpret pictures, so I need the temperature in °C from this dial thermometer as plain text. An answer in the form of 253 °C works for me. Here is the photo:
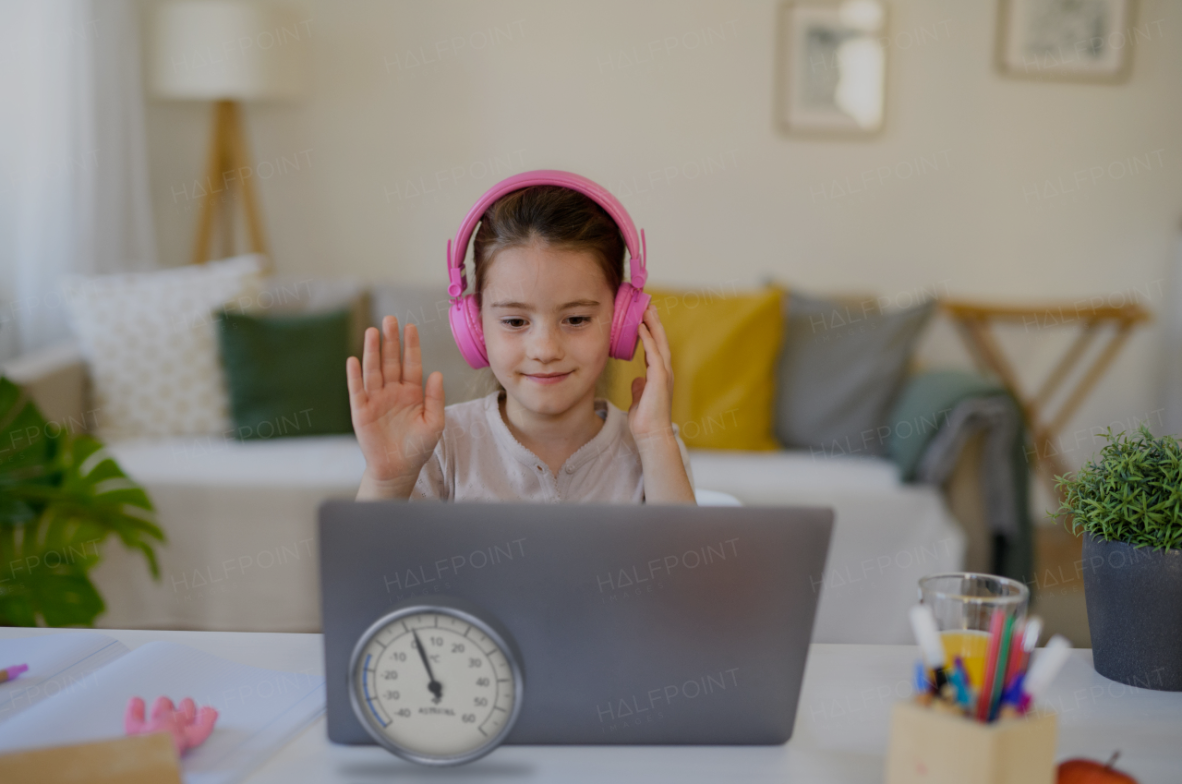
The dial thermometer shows 2.5 °C
